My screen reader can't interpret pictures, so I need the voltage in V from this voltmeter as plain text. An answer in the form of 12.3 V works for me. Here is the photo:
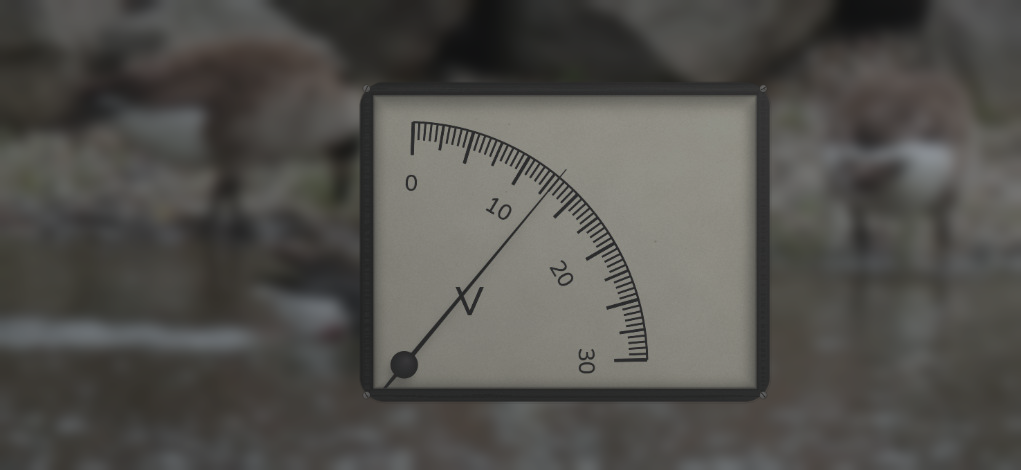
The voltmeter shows 13 V
